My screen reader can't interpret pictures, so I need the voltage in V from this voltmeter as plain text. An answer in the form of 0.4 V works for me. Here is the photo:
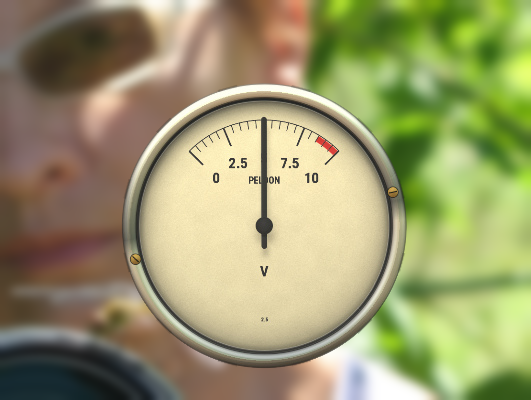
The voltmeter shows 5 V
